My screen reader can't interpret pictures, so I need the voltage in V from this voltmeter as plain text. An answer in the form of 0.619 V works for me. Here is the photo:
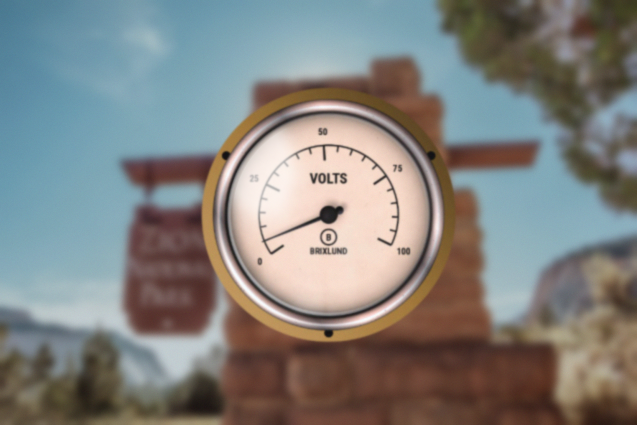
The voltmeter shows 5 V
